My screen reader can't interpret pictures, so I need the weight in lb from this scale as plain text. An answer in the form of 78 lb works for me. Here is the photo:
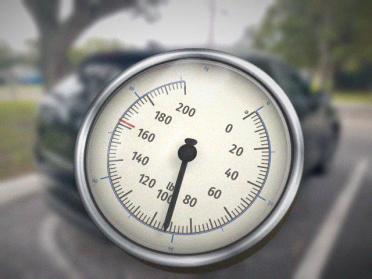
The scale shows 92 lb
